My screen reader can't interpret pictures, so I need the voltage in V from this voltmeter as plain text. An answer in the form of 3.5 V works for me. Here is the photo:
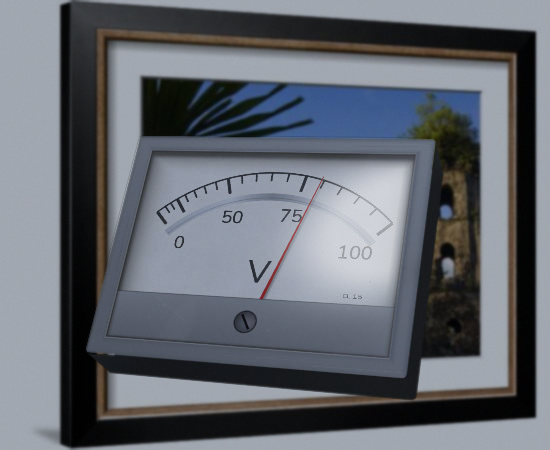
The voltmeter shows 80 V
